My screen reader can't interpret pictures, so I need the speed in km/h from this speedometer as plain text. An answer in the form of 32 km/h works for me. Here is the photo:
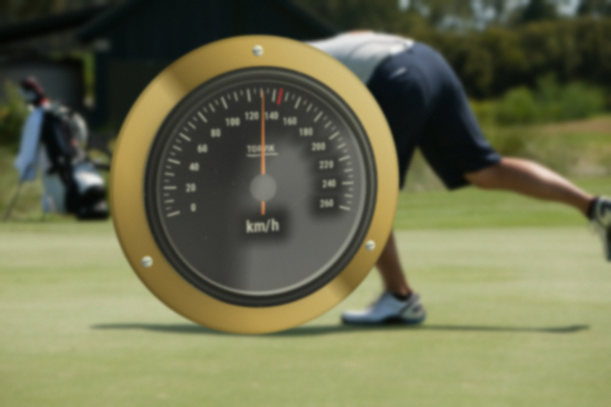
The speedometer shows 130 km/h
